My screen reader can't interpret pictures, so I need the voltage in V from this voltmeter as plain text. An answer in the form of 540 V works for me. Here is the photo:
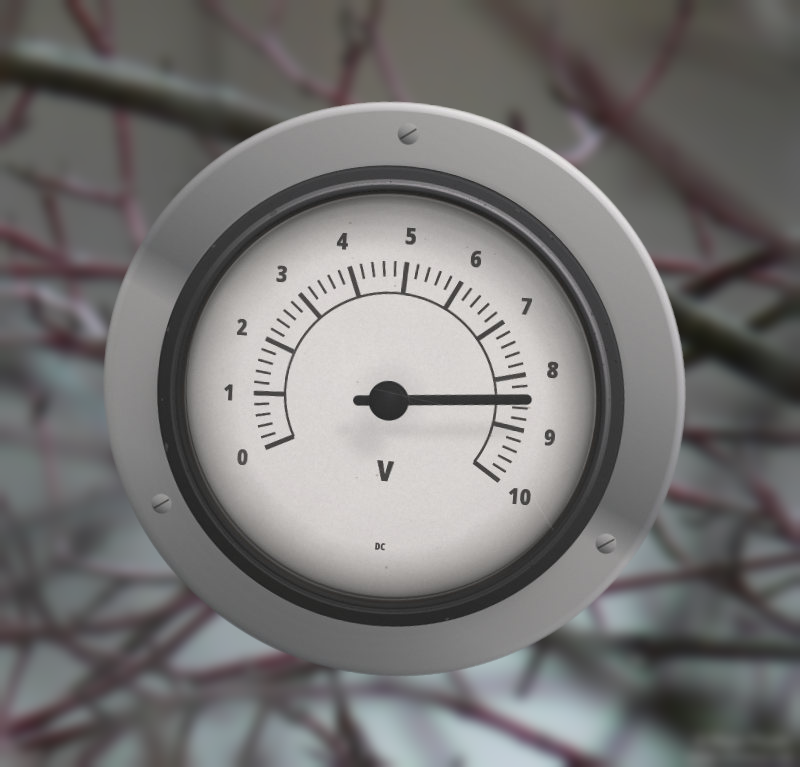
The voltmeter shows 8.4 V
